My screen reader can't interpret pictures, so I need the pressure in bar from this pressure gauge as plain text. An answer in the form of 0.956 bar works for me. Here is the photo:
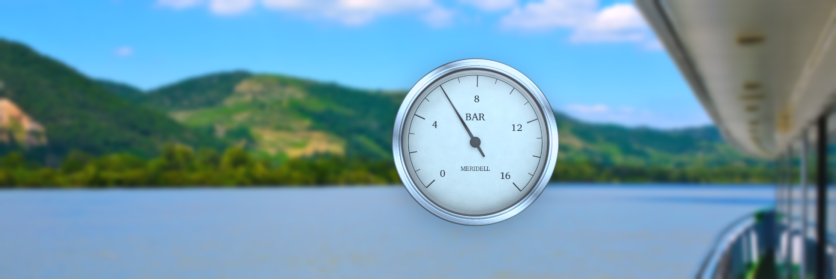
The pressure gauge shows 6 bar
